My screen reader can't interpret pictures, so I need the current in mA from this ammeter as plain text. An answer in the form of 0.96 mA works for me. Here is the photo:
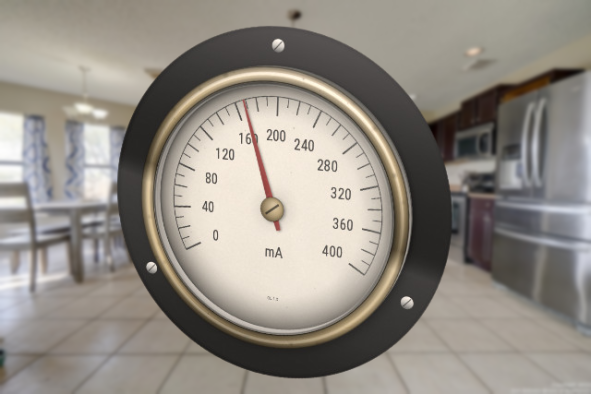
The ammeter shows 170 mA
